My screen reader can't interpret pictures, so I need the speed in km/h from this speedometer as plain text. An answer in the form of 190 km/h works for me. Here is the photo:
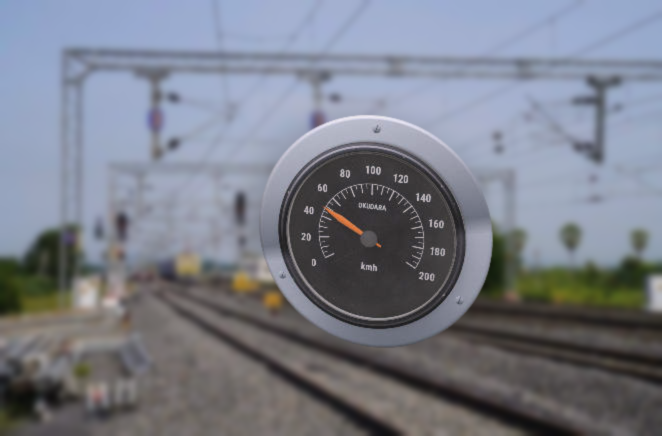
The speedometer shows 50 km/h
